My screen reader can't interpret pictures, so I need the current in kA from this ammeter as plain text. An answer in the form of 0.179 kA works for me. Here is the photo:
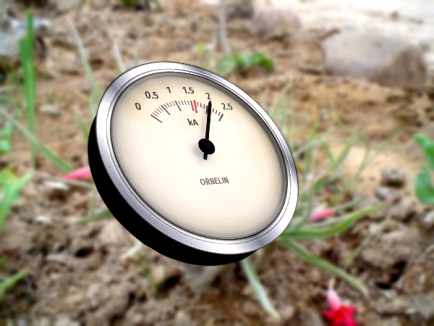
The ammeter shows 2 kA
